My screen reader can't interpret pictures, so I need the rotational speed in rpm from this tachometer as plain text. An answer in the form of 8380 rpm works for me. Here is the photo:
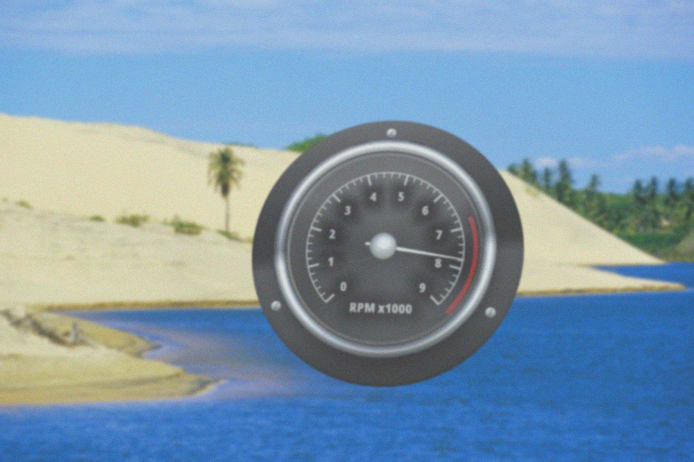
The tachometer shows 7800 rpm
